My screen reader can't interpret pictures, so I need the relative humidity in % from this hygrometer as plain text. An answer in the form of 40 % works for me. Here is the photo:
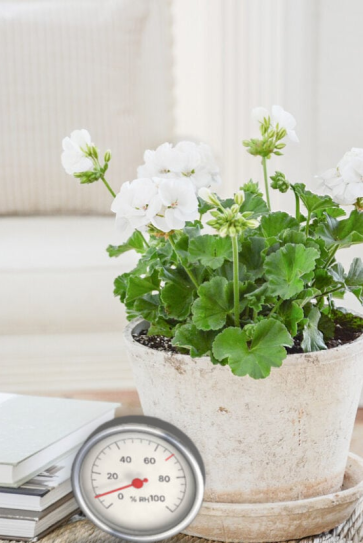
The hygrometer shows 8 %
